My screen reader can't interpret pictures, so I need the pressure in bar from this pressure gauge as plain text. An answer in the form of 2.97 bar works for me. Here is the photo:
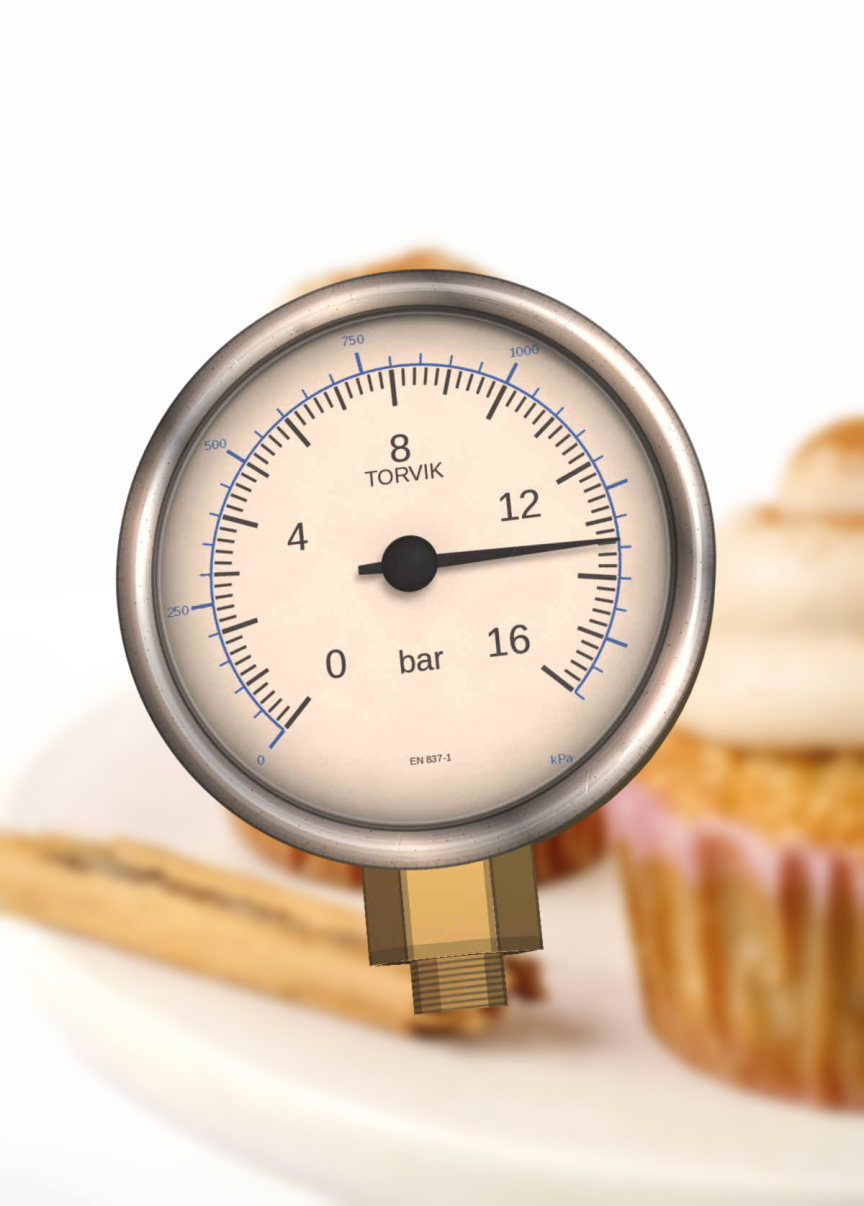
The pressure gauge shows 13.4 bar
